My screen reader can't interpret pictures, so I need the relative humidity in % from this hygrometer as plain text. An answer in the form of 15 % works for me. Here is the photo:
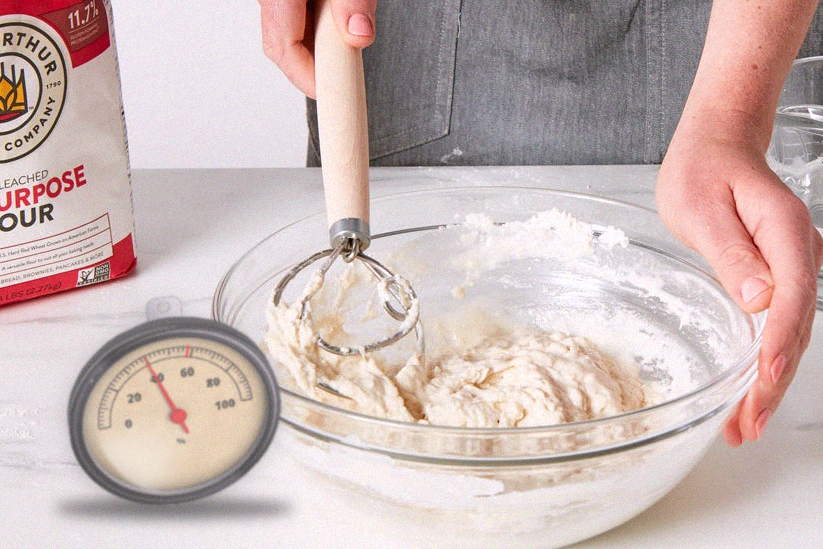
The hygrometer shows 40 %
